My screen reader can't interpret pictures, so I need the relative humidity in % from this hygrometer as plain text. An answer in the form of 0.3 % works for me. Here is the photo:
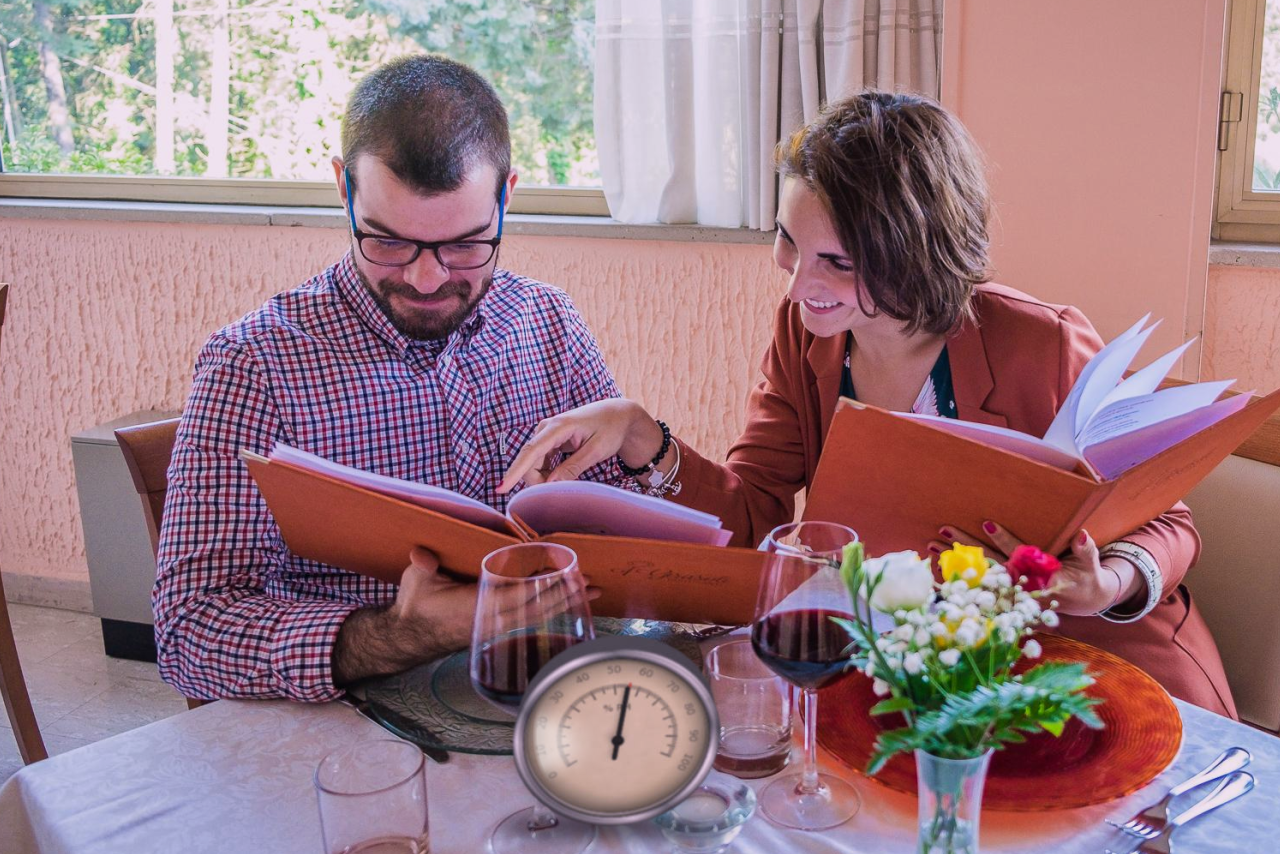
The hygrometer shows 55 %
